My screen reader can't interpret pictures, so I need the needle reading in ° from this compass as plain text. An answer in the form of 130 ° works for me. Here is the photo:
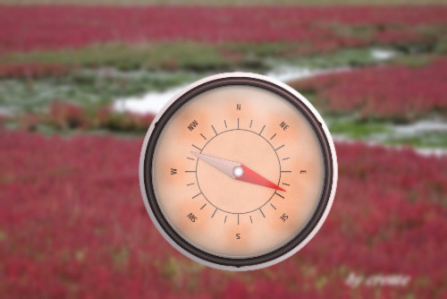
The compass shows 112.5 °
